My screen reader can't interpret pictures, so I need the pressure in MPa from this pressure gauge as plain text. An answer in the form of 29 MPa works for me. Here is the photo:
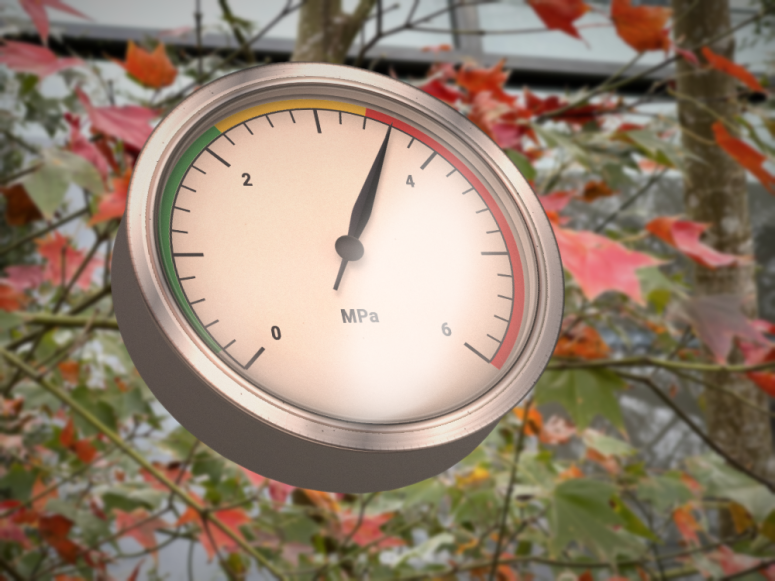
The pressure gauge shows 3.6 MPa
